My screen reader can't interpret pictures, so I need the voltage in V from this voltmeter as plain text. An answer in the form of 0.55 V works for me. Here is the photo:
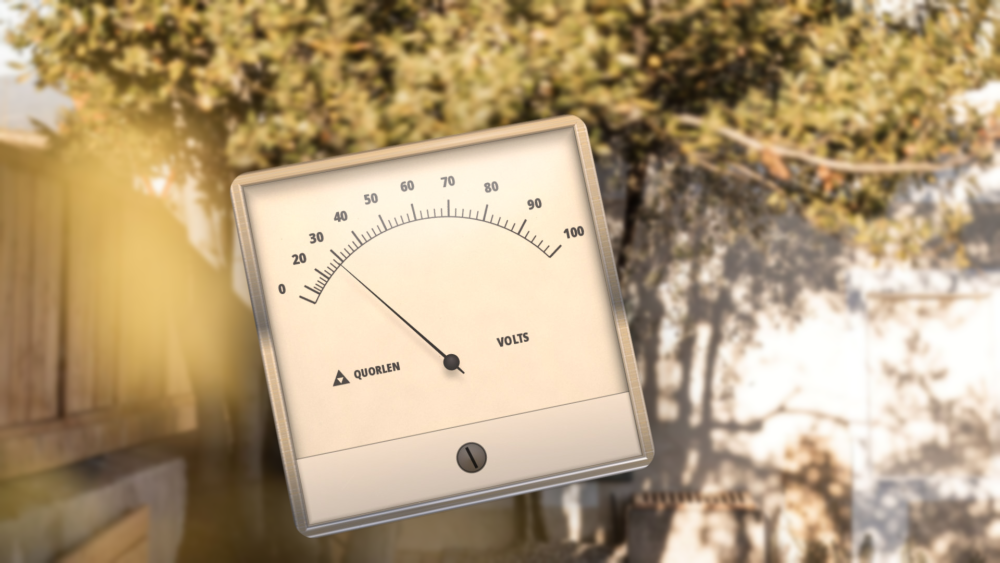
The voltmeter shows 28 V
